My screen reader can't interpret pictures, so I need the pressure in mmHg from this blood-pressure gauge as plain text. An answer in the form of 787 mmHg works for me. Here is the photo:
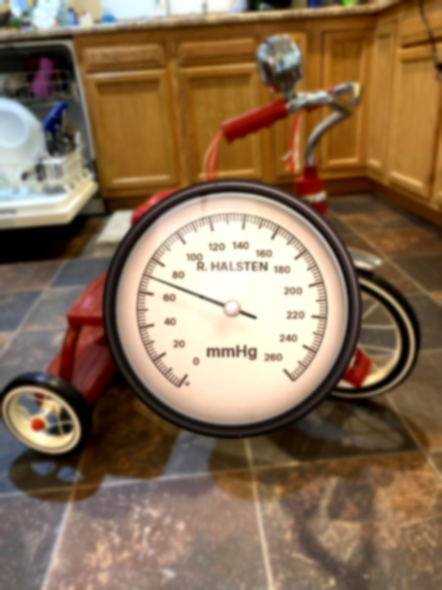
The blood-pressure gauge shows 70 mmHg
